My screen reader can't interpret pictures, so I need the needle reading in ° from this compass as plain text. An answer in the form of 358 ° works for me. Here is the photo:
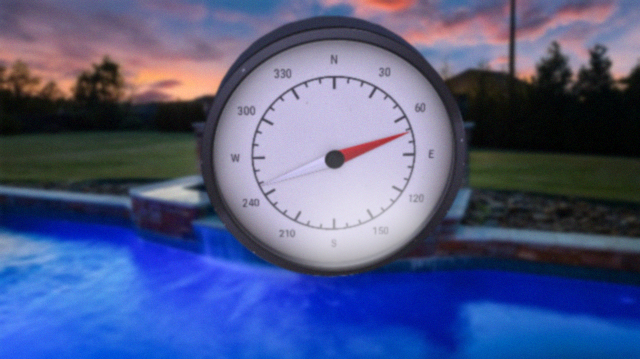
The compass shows 70 °
